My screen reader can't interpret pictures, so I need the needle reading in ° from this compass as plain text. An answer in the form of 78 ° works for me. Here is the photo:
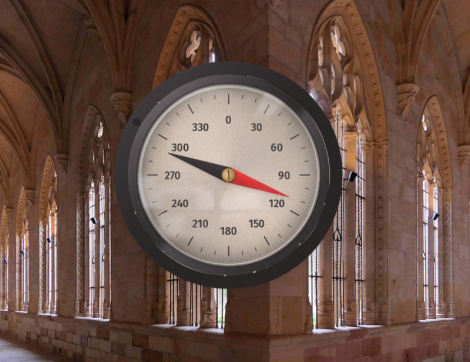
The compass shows 110 °
